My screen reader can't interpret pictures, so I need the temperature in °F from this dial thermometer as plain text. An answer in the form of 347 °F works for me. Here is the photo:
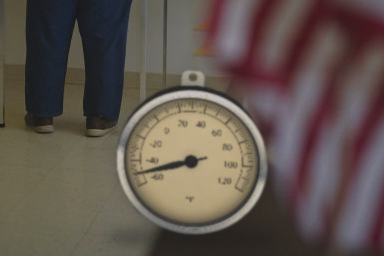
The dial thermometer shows -50 °F
